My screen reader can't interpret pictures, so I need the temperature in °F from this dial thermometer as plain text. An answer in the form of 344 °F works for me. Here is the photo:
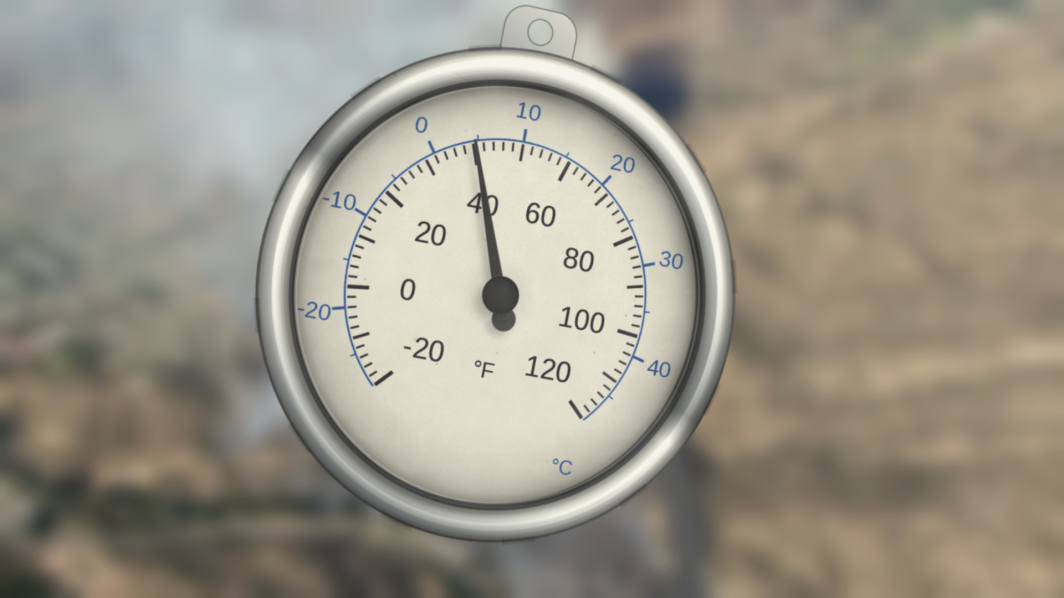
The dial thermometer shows 40 °F
